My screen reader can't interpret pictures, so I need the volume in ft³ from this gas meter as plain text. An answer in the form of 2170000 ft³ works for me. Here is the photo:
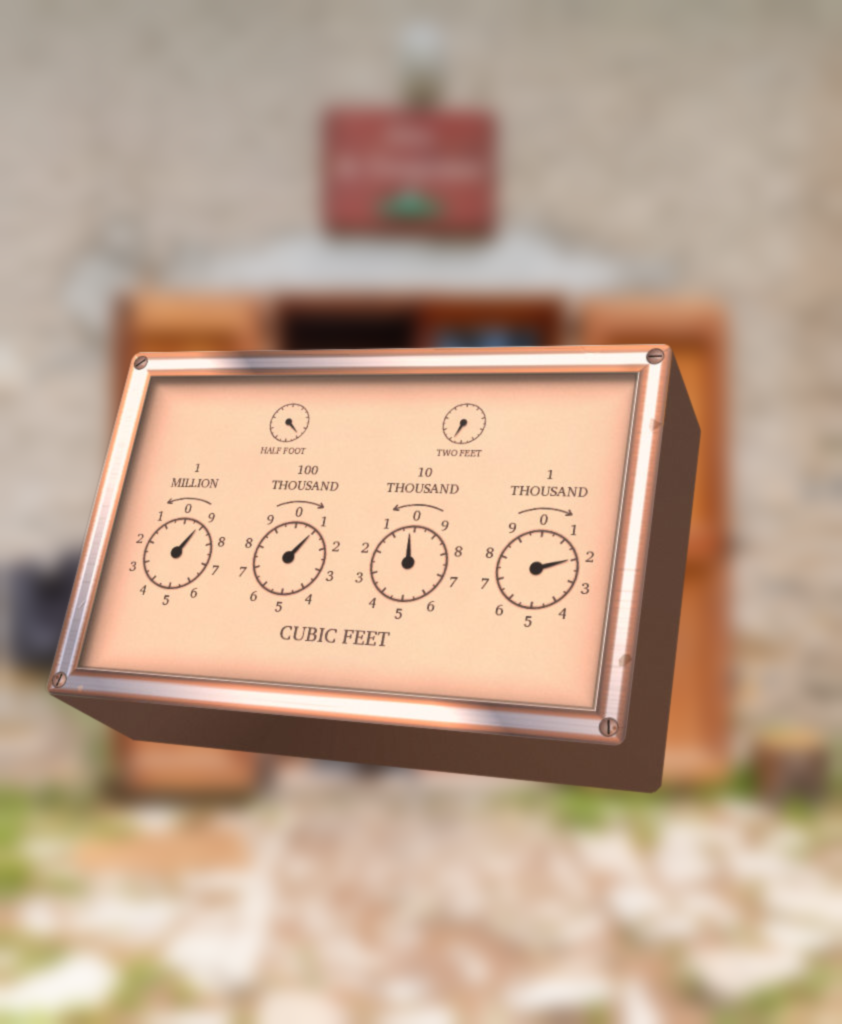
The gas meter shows 910200 ft³
